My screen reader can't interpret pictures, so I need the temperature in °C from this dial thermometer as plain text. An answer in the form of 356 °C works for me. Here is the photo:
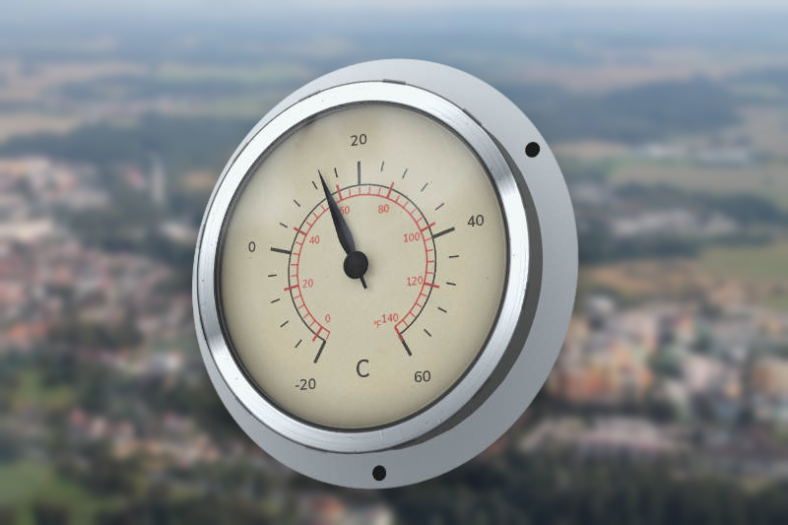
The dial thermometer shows 14 °C
